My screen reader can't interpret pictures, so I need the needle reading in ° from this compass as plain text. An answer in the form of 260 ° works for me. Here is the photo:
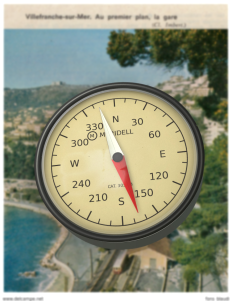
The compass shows 165 °
